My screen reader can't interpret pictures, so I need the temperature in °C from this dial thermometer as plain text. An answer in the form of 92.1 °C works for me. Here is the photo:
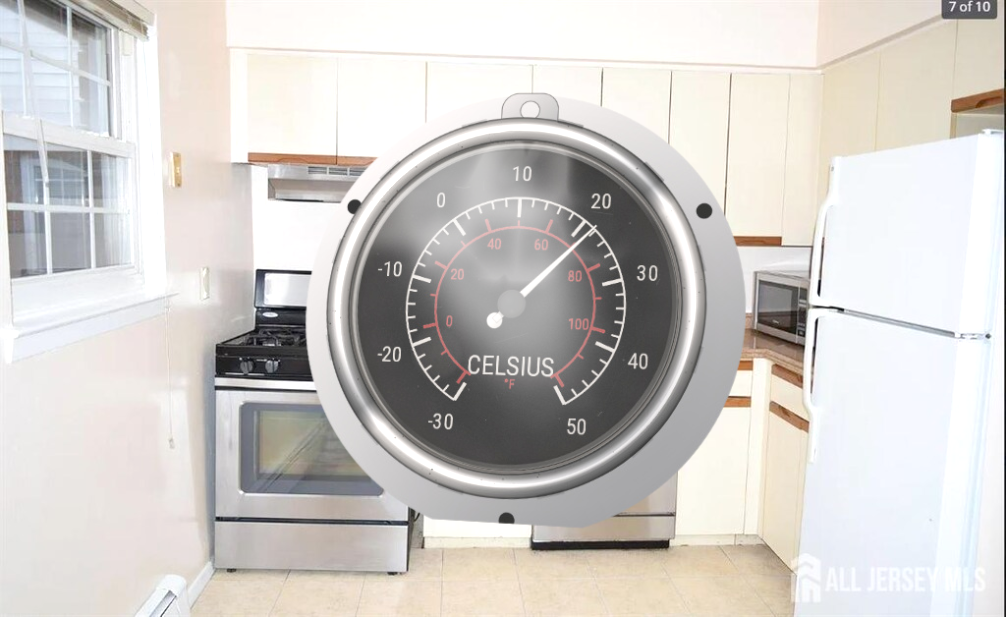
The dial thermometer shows 22 °C
